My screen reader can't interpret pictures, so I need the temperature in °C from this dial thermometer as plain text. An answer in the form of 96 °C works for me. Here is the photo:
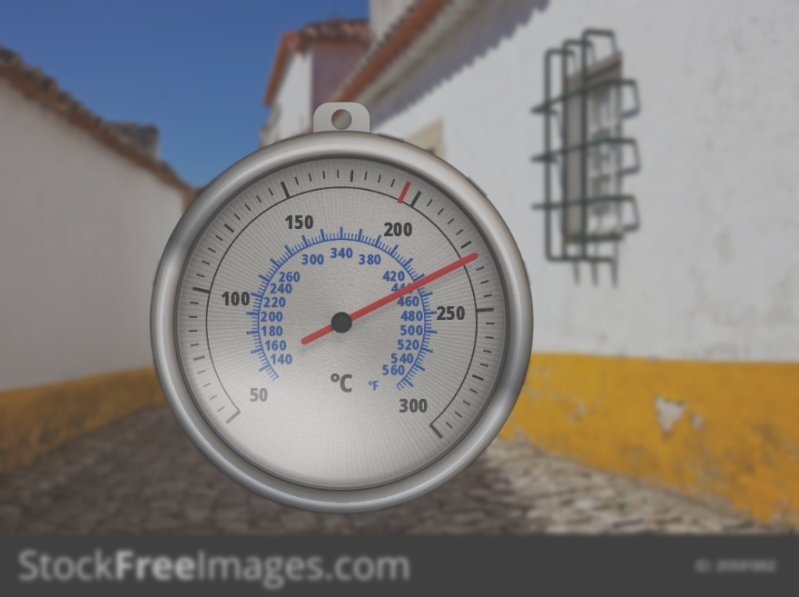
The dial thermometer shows 230 °C
